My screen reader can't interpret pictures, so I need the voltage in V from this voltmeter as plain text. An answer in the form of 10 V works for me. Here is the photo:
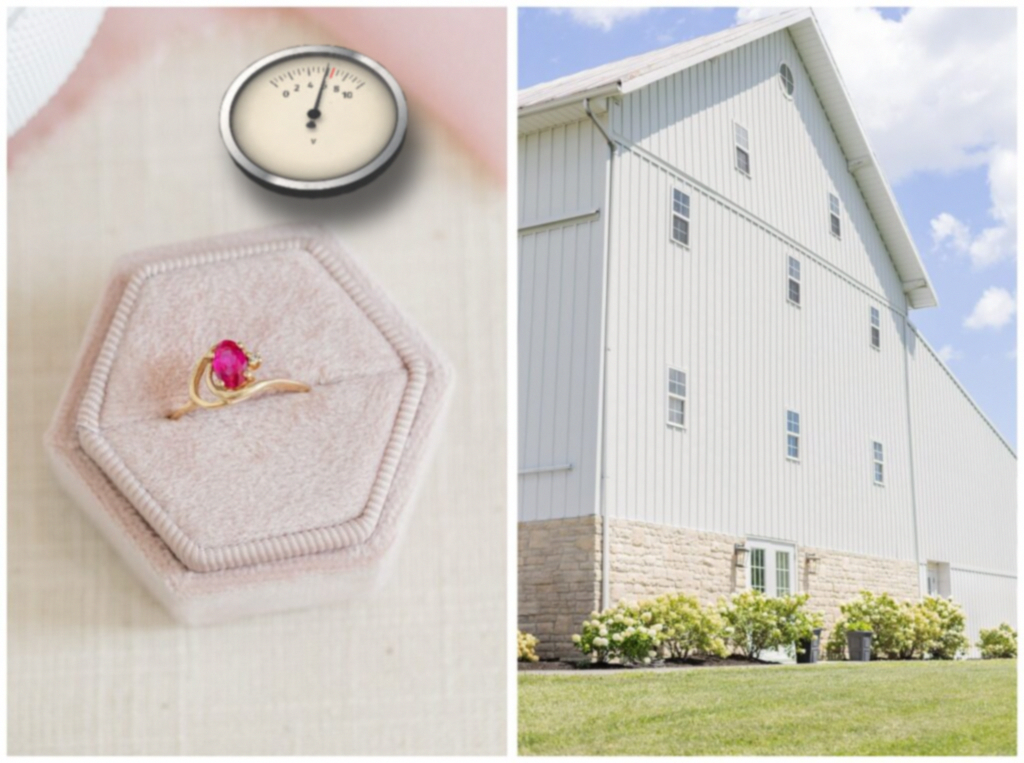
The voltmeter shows 6 V
